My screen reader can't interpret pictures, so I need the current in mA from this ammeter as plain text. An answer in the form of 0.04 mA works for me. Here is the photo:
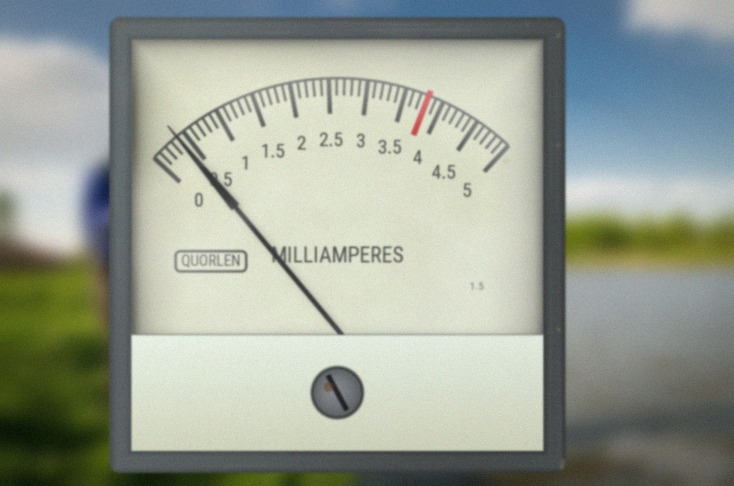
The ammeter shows 0.4 mA
